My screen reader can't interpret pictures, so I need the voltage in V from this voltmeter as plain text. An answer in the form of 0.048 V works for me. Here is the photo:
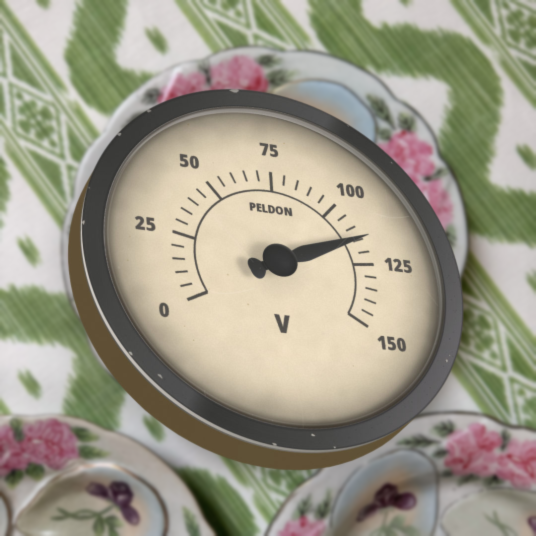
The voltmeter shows 115 V
